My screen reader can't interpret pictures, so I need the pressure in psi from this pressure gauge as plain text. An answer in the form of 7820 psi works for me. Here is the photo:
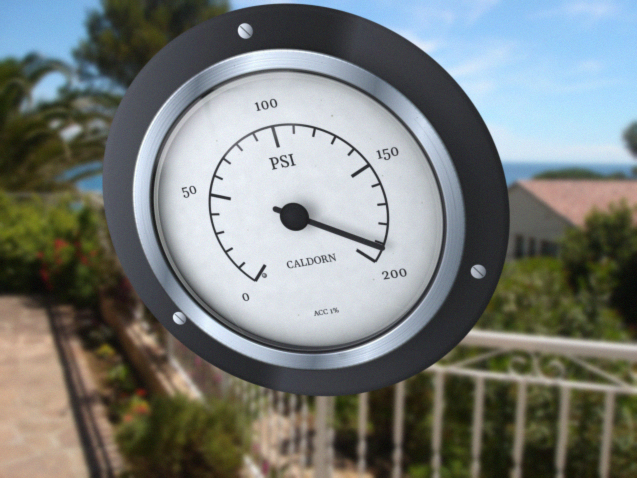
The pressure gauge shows 190 psi
